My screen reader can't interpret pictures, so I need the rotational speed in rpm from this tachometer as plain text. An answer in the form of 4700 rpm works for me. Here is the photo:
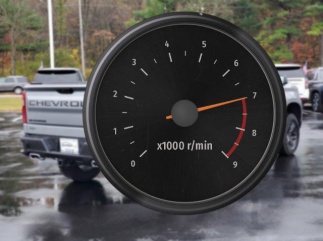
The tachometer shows 7000 rpm
